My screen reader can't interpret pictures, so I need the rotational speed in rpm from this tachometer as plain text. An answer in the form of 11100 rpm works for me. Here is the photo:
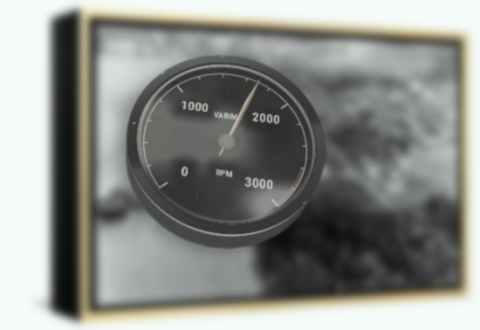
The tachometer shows 1700 rpm
